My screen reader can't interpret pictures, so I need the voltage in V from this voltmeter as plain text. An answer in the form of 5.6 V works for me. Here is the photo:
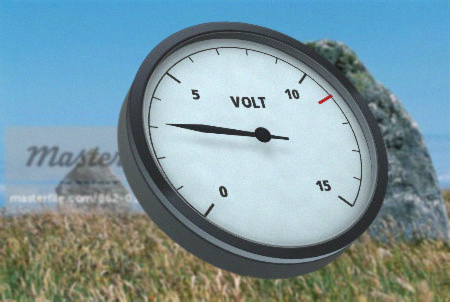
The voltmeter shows 3 V
